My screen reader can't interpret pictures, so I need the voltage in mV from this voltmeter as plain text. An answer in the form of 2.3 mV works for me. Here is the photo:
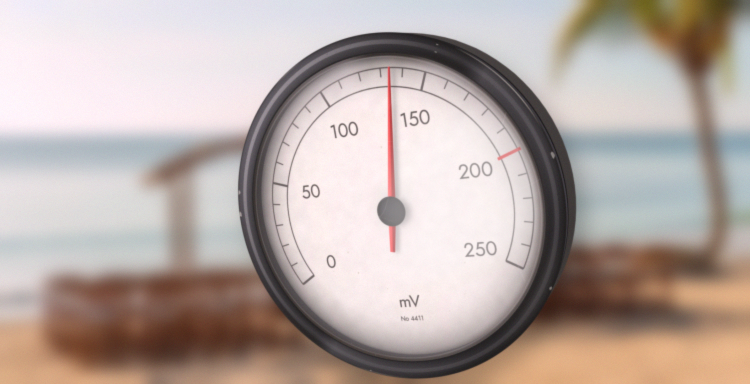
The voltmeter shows 135 mV
